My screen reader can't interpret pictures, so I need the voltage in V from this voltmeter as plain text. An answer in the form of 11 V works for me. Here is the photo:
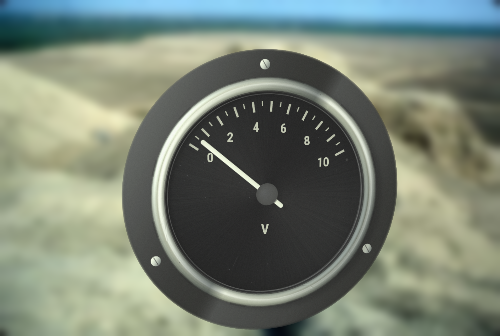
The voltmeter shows 0.5 V
